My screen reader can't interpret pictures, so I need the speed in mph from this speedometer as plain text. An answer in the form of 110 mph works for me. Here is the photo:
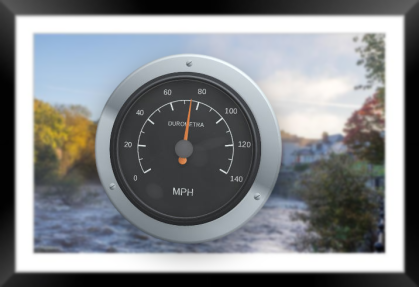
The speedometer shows 75 mph
